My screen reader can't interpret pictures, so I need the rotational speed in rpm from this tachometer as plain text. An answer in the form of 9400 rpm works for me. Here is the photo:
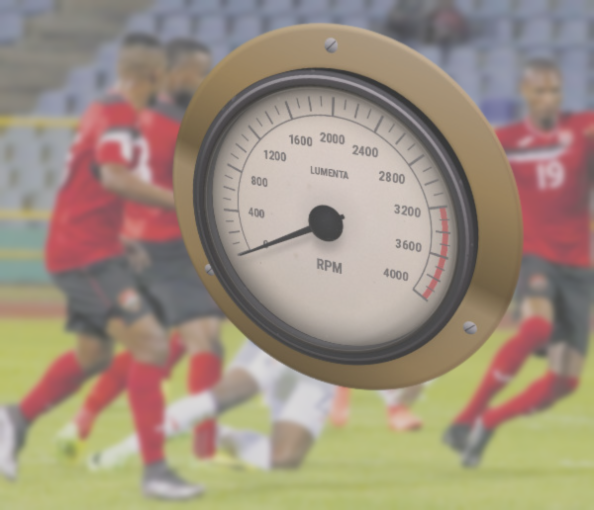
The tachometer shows 0 rpm
